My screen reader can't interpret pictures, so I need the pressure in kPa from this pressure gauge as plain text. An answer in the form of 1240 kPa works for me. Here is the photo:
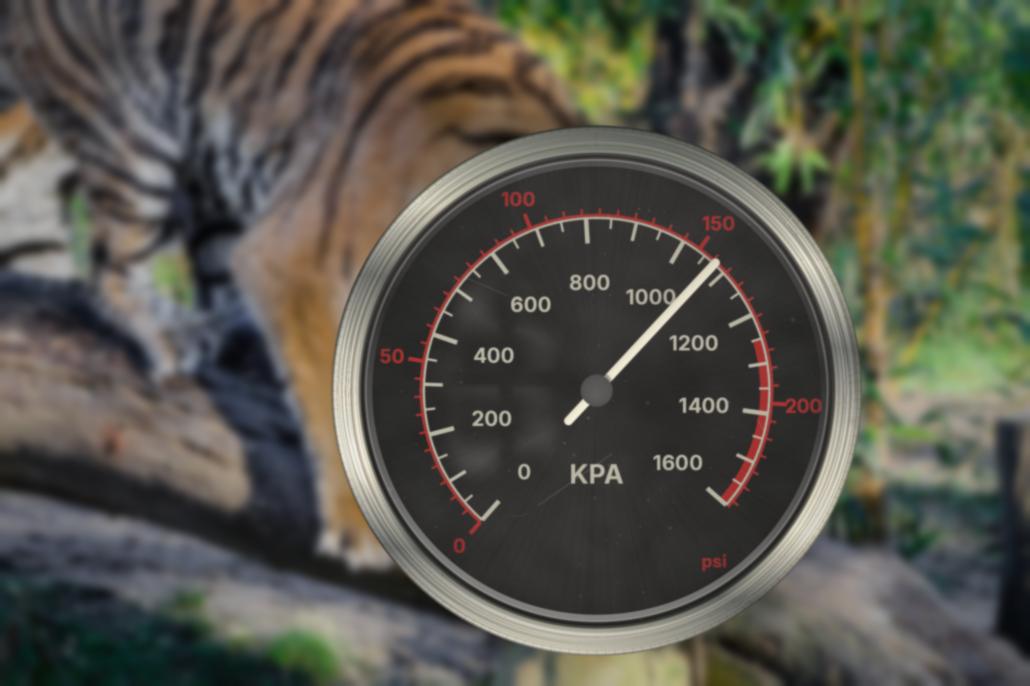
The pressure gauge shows 1075 kPa
